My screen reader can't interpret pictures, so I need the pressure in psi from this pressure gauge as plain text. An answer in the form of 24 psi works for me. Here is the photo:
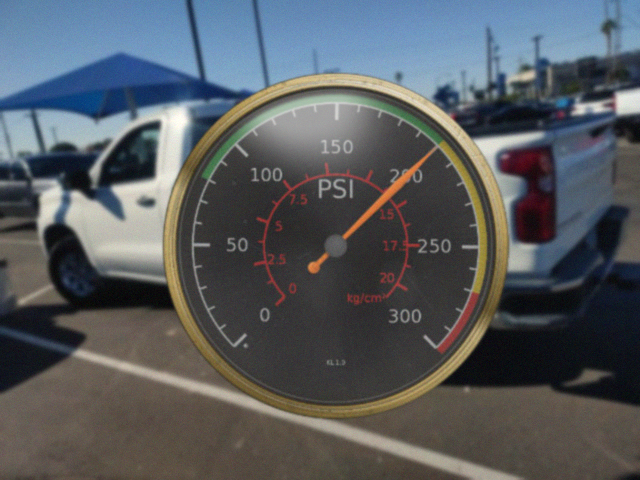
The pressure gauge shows 200 psi
